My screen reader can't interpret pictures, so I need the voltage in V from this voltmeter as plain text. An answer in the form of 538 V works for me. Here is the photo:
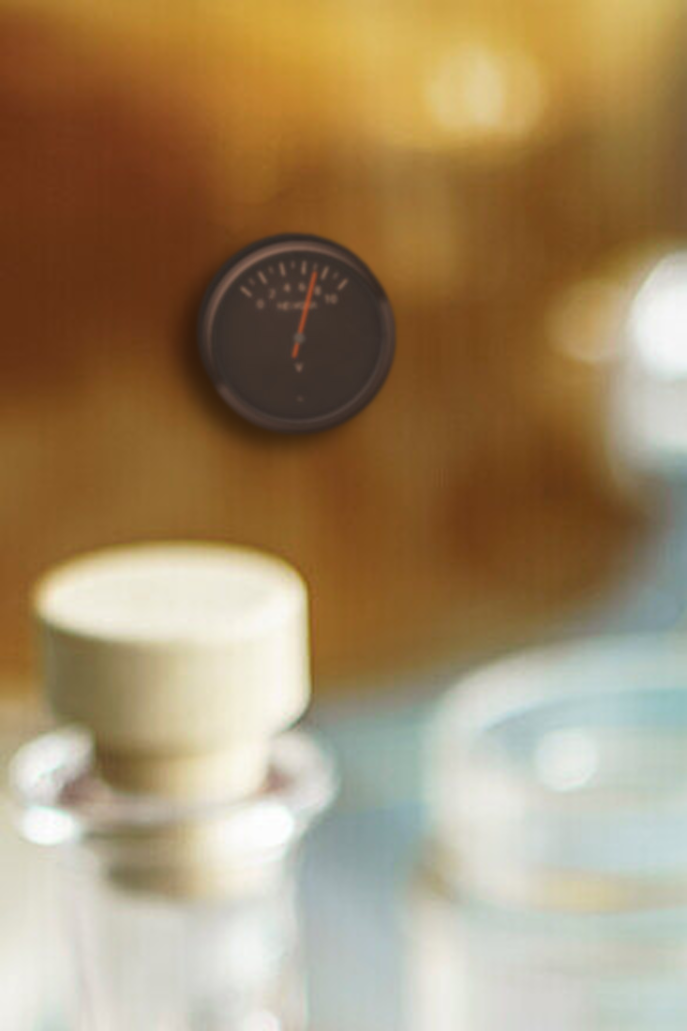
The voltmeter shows 7 V
